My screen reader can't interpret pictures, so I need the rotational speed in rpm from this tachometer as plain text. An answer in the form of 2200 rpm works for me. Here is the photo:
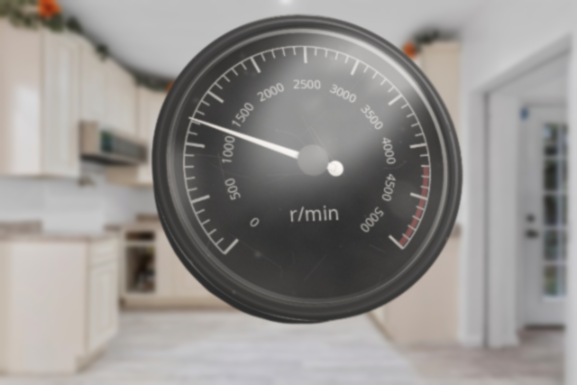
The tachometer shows 1200 rpm
